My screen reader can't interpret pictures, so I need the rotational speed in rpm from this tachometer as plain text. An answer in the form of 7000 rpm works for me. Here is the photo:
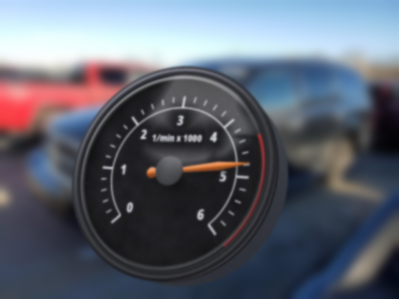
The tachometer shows 4800 rpm
